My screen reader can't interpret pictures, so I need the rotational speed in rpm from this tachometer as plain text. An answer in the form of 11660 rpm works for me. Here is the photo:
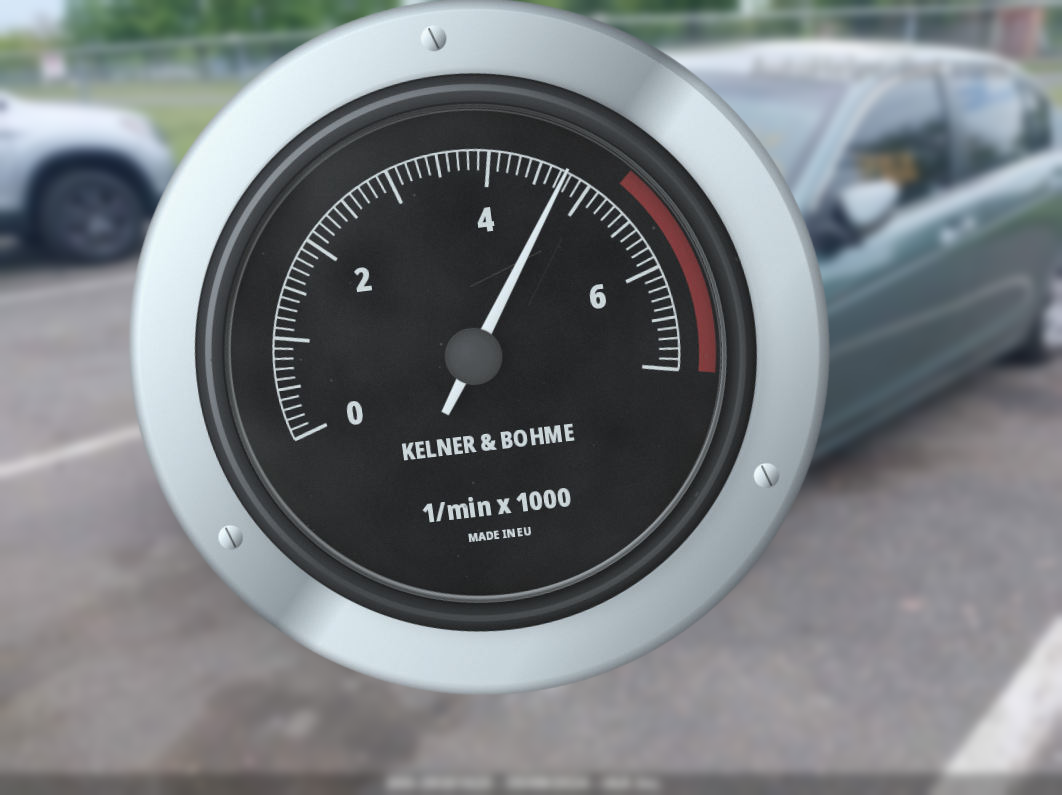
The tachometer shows 4750 rpm
